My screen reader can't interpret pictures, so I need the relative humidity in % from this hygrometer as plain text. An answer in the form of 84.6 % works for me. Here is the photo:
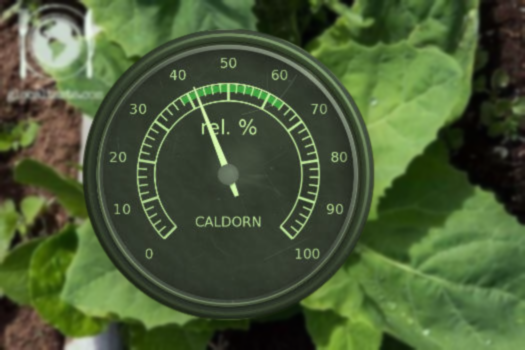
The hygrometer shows 42 %
